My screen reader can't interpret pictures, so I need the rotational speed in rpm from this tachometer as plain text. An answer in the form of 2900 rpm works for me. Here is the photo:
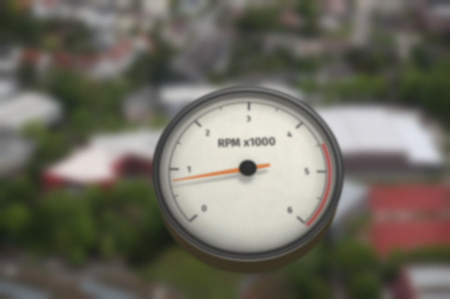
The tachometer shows 750 rpm
